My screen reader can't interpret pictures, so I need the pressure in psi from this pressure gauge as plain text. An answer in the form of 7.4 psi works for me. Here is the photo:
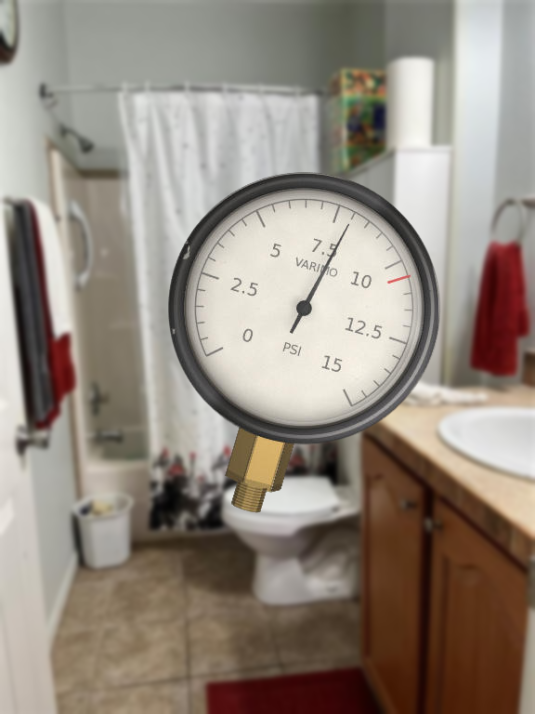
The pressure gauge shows 8 psi
